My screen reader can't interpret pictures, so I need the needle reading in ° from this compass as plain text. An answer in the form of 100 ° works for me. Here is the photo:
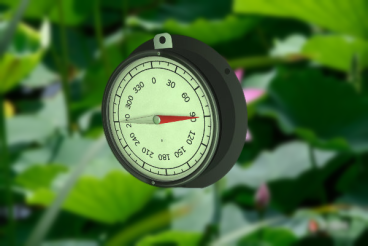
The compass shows 90 °
